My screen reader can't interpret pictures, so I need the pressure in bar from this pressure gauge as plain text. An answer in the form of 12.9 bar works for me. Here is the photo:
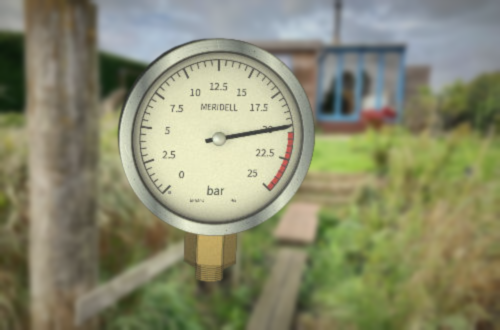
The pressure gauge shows 20 bar
